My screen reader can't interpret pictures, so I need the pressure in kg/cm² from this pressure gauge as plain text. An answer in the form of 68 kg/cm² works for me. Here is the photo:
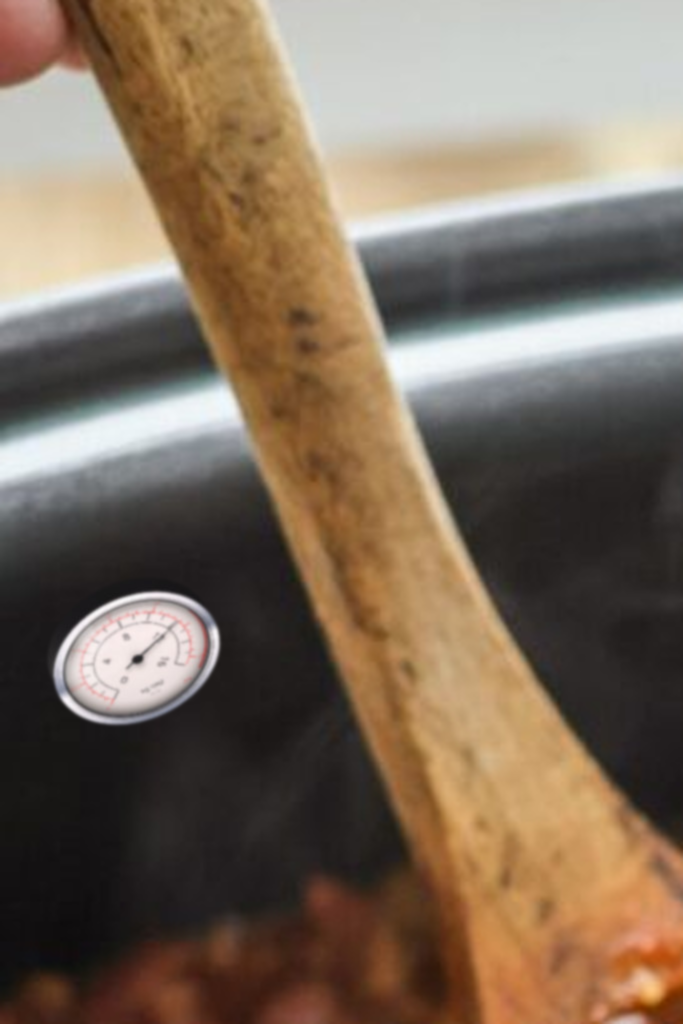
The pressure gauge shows 12 kg/cm²
